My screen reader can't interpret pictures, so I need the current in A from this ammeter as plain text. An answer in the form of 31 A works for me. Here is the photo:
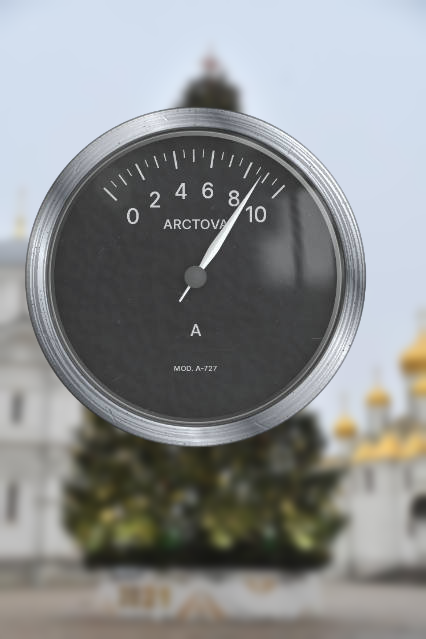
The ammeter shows 8.75 A
